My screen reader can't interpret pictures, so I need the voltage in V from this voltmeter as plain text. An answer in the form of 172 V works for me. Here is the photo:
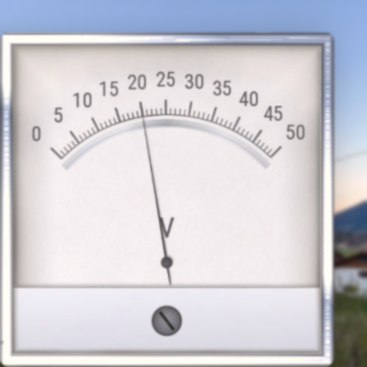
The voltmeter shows 20 V
